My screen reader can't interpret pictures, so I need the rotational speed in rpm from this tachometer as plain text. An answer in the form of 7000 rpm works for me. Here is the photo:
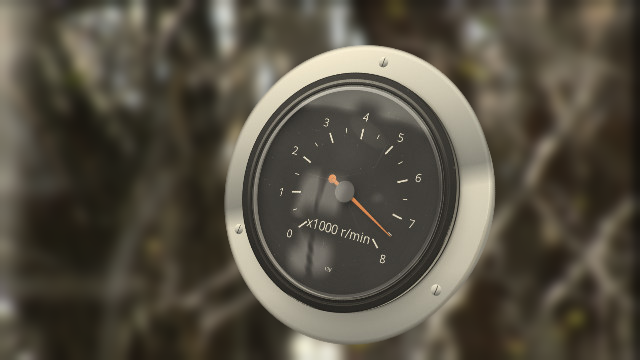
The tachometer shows 7500 rpm
